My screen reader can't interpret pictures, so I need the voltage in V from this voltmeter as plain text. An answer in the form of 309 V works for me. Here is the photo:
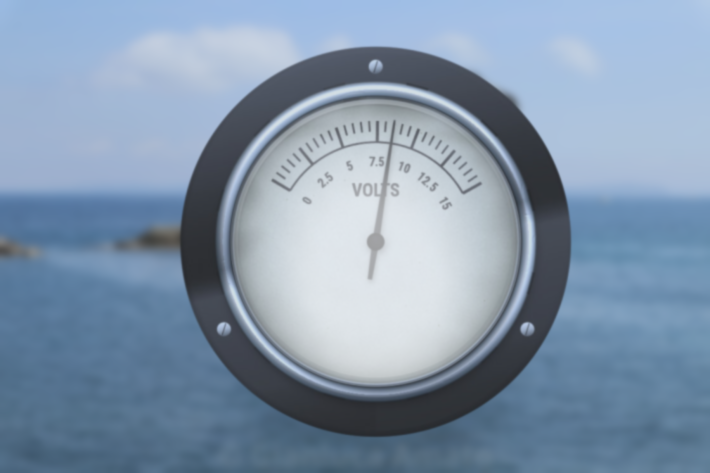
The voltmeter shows 8.5 V
